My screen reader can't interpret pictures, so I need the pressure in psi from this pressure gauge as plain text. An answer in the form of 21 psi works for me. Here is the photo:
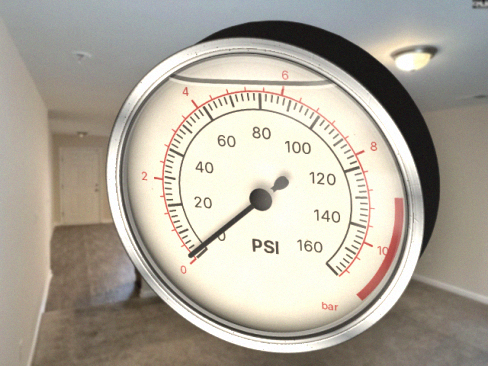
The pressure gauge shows 2 psi
